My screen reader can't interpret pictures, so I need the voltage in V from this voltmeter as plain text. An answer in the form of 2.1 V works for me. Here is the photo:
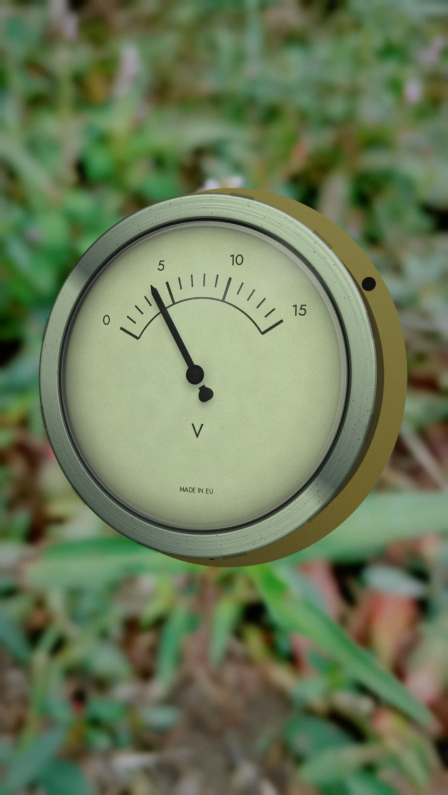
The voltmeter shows 4 V
